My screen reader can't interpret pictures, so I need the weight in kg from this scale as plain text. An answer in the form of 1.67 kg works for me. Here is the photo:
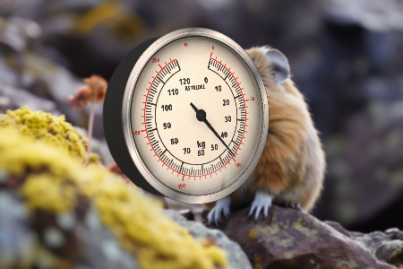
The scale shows 45 kg
